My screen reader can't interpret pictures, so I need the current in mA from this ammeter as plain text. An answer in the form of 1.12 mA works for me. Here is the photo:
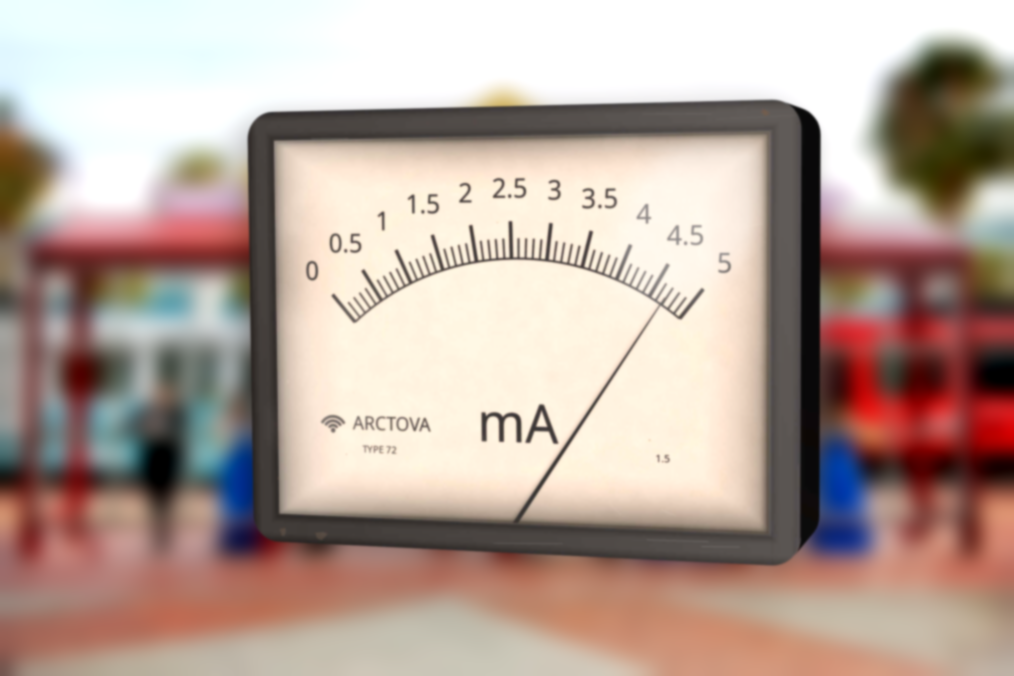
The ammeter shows 4.7 mA
